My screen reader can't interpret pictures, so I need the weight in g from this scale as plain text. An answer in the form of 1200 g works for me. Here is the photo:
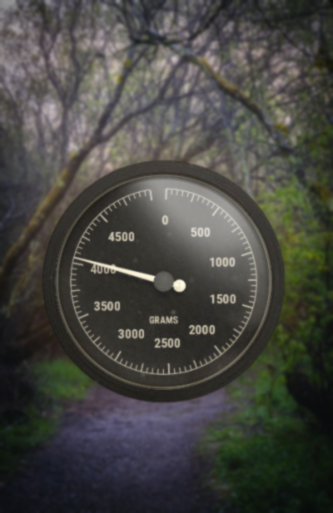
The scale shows 4050 g
